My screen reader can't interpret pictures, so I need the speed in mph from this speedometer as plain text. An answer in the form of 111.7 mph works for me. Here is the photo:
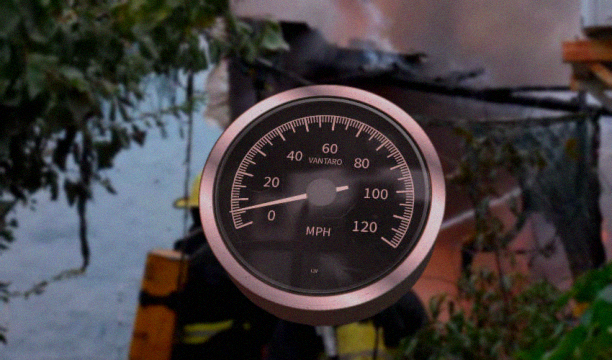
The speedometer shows 5 mph
